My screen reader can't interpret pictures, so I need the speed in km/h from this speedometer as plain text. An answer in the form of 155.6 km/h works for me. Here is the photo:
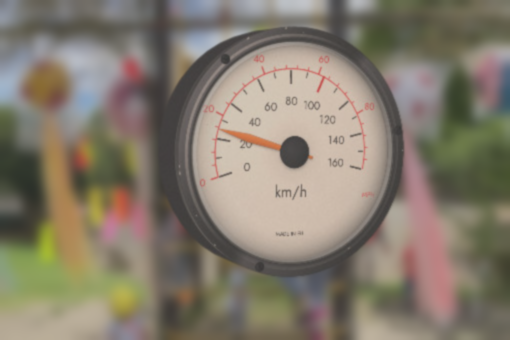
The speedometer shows 25 km/h
